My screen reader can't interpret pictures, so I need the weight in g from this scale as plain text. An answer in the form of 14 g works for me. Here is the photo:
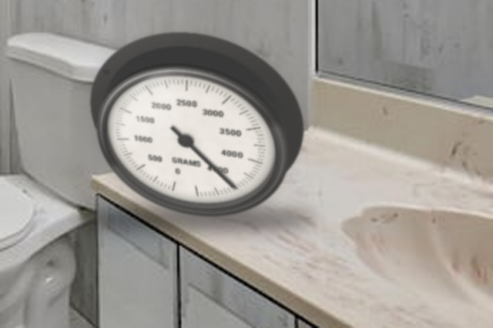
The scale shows 4500 g
